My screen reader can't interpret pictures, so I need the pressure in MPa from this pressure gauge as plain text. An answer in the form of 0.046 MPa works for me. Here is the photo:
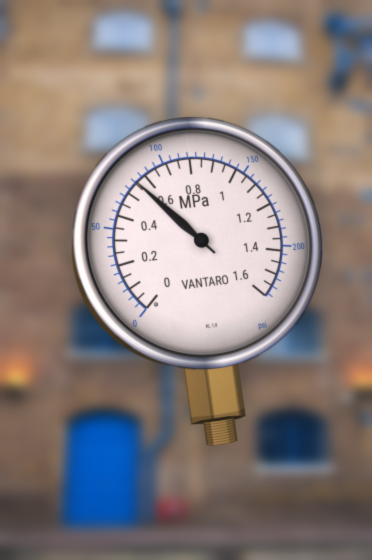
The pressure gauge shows 0.55 MPa
